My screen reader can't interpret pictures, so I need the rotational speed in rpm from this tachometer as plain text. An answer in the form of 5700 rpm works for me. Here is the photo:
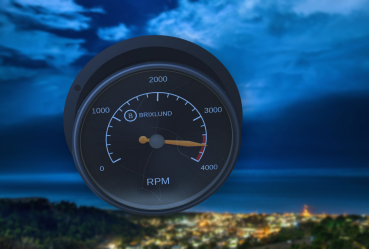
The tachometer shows 3600 rpm
